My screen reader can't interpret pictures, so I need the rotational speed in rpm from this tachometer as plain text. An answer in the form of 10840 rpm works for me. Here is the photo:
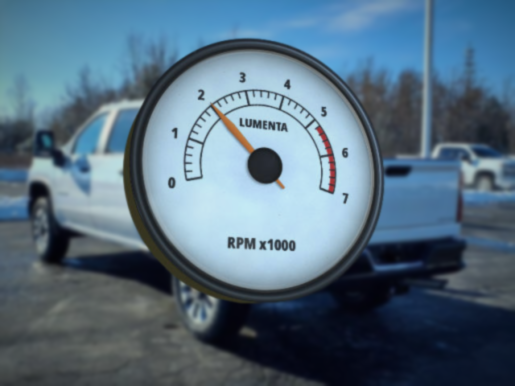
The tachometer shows 2000 rpm
